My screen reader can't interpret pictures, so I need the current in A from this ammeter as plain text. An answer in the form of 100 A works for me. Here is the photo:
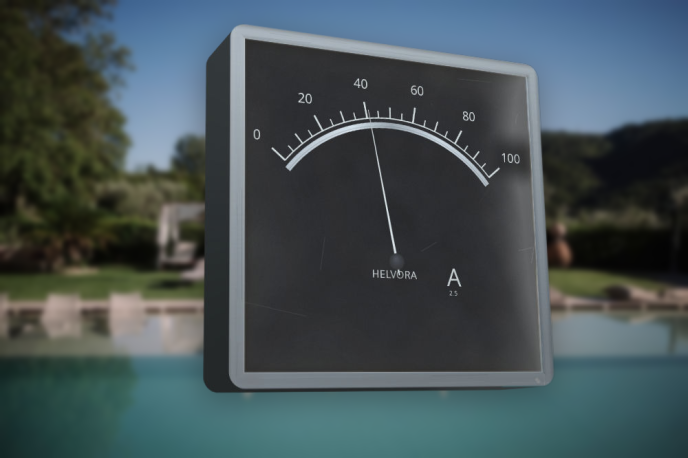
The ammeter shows 40 A
